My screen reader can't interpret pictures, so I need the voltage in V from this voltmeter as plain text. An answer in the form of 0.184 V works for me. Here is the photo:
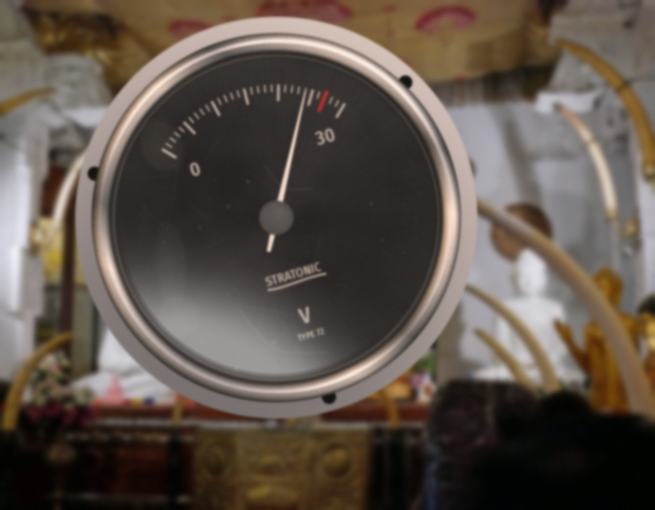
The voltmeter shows 24 V
